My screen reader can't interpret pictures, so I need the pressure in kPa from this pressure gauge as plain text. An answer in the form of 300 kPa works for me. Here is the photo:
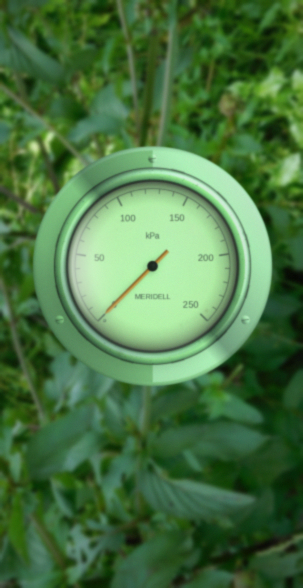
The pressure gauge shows 0 kPa
